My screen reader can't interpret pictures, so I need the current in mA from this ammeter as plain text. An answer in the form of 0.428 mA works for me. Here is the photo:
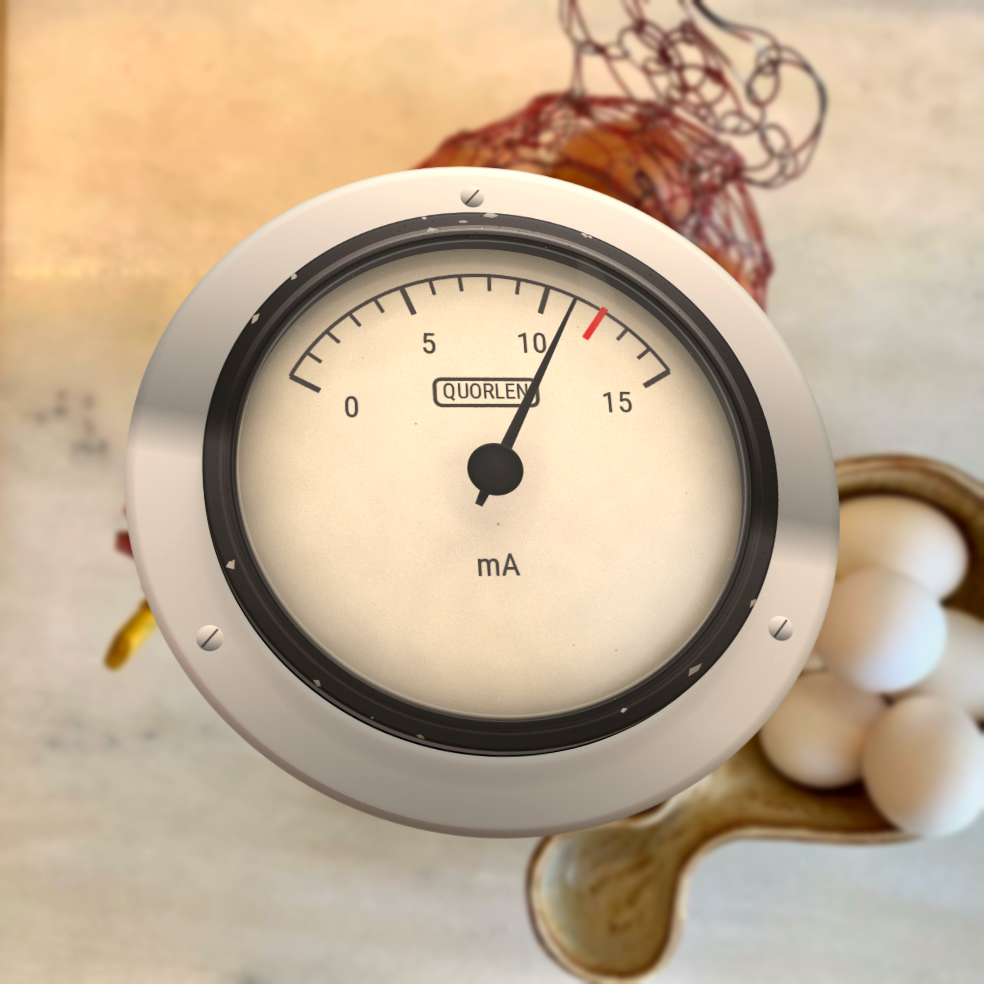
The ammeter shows 11 mA
